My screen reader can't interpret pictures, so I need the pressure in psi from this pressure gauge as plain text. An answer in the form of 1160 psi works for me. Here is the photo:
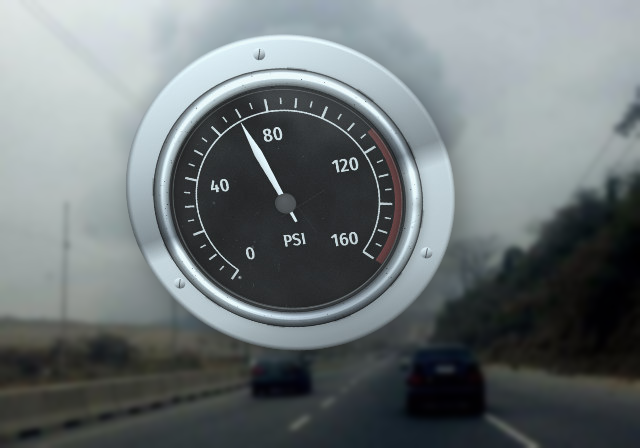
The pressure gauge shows 70 psi
